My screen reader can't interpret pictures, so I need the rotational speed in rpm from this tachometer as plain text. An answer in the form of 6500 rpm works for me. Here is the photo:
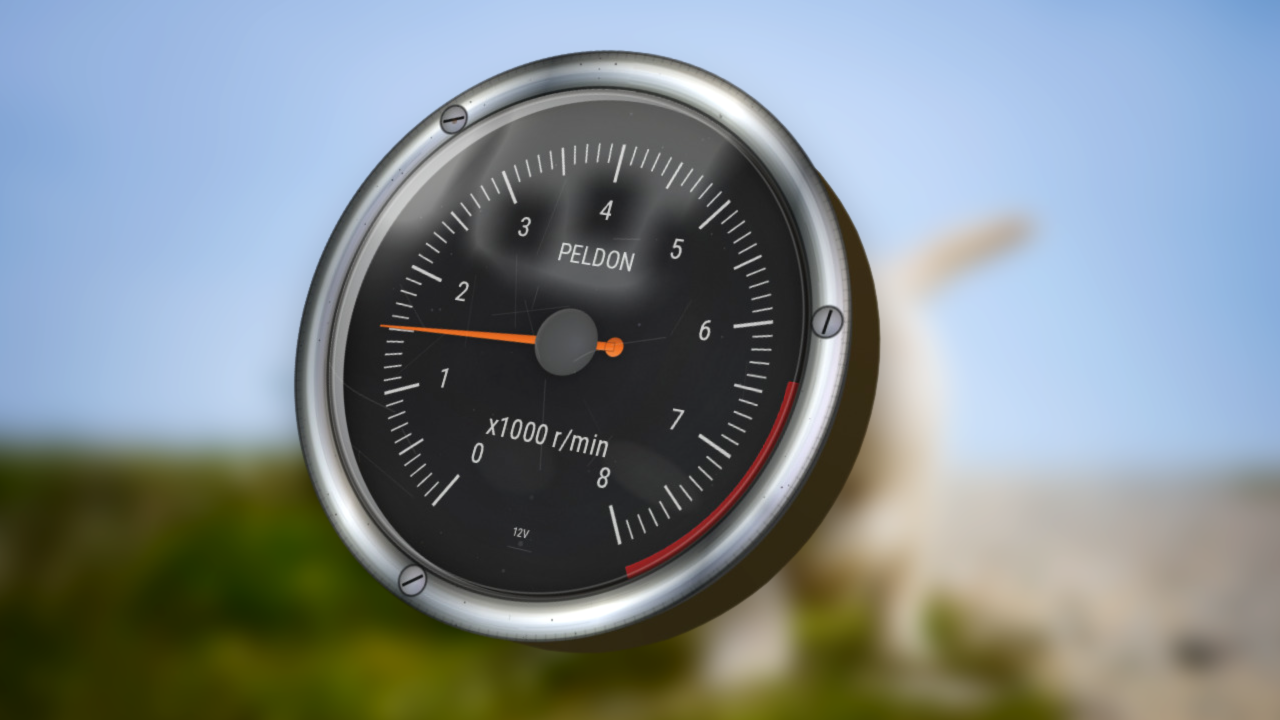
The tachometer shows 1500 rpm
